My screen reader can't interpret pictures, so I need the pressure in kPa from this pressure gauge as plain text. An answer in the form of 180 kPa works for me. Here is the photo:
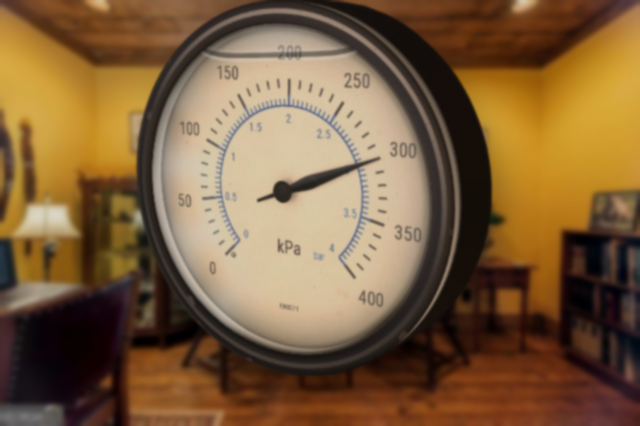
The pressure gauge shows 300 kPa
